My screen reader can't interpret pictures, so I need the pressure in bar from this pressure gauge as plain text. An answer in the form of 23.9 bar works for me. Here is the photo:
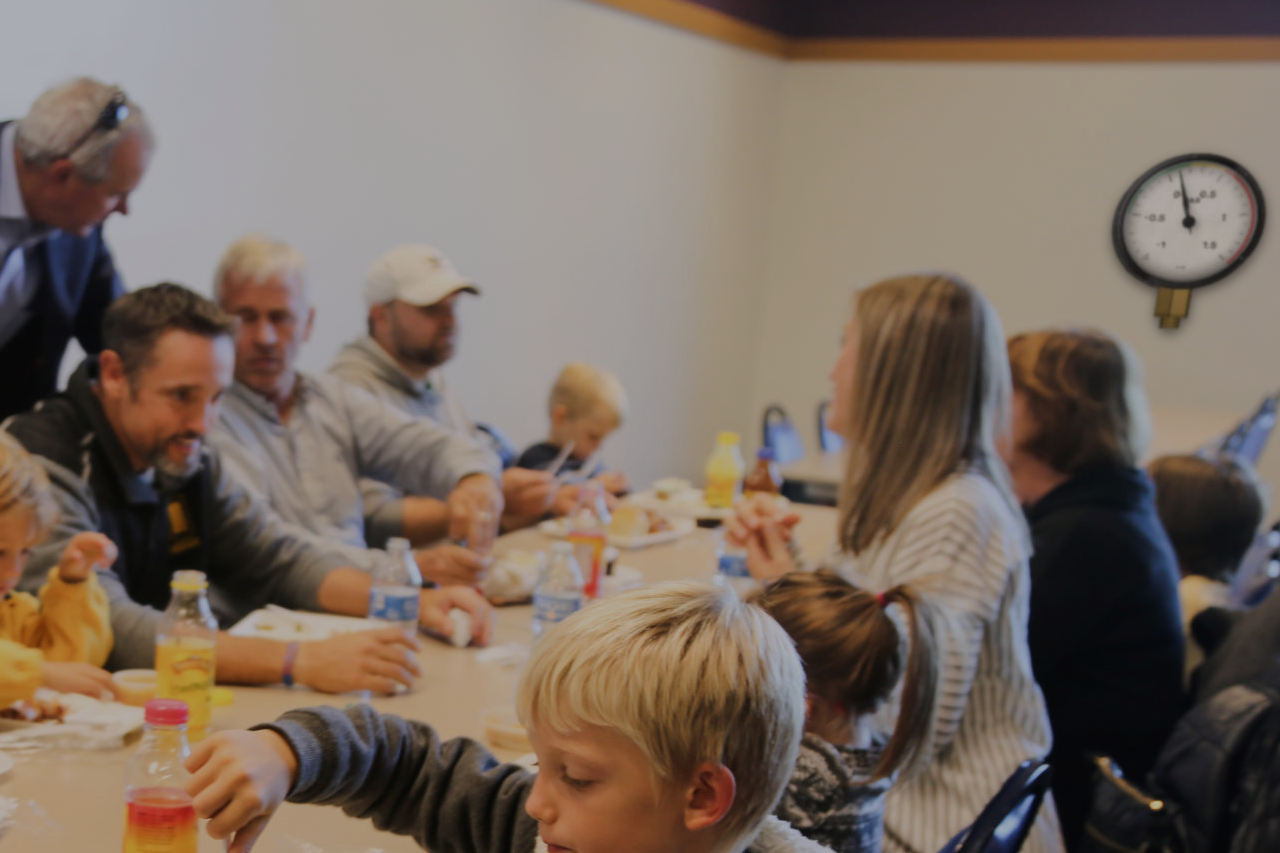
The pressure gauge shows 0.1 bar
